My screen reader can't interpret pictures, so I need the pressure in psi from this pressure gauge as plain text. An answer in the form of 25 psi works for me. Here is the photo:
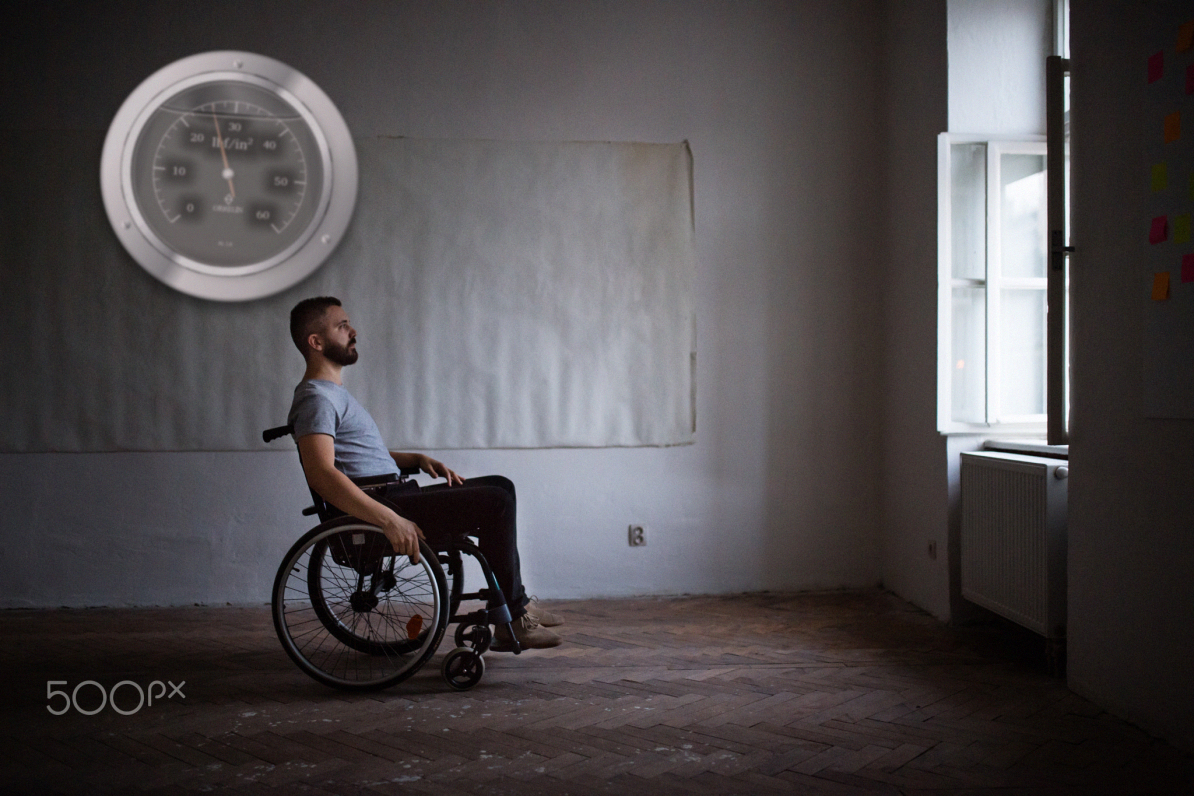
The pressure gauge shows 26 psi
